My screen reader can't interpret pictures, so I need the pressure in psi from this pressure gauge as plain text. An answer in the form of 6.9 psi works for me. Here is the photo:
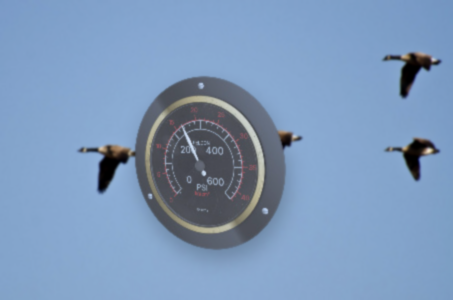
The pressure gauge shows 240 psi
